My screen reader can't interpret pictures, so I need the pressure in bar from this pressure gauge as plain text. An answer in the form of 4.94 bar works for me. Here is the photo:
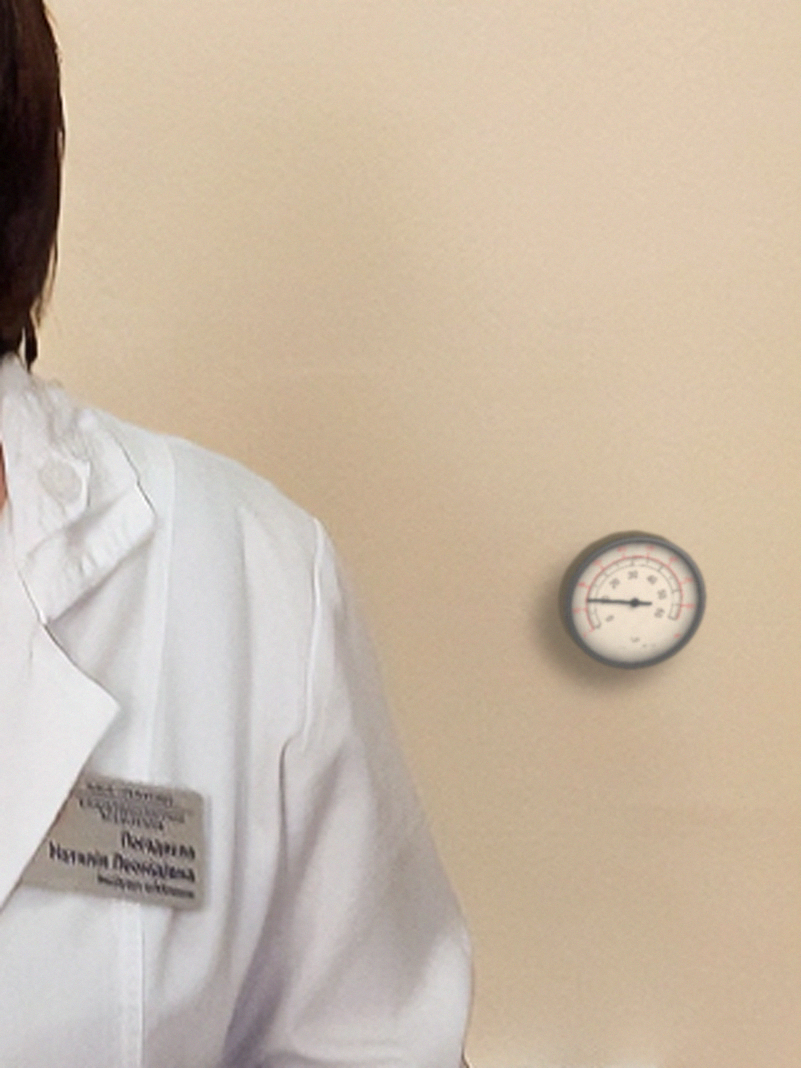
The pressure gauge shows 10 bar
